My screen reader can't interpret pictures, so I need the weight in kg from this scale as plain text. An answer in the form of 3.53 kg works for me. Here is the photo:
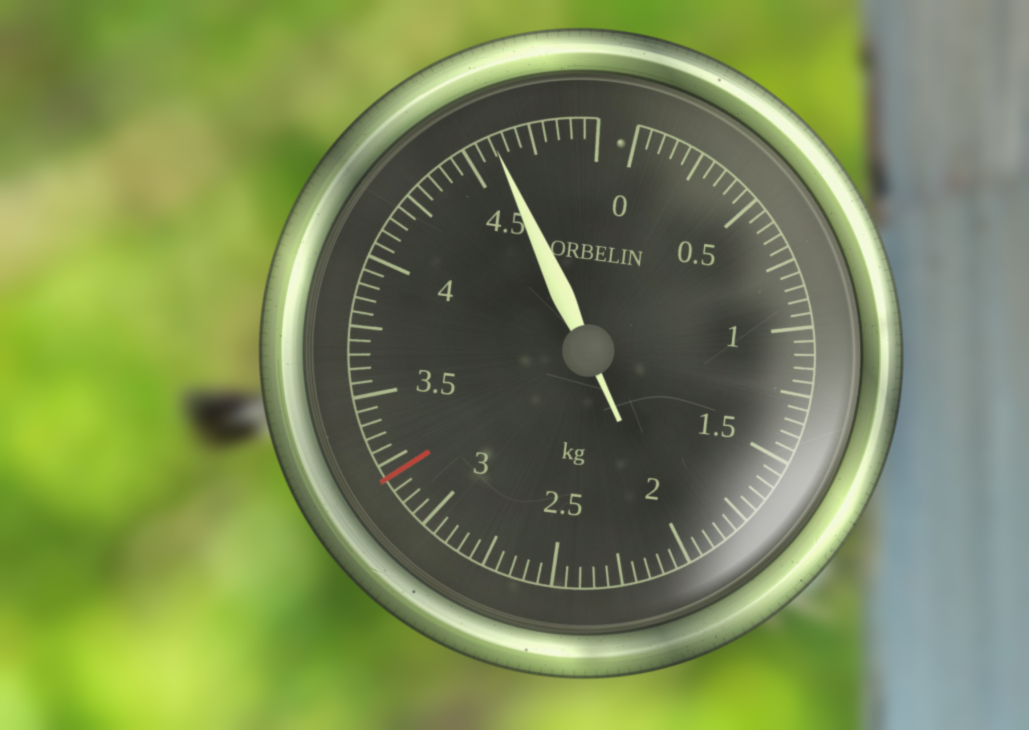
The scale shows 4.6 kg
